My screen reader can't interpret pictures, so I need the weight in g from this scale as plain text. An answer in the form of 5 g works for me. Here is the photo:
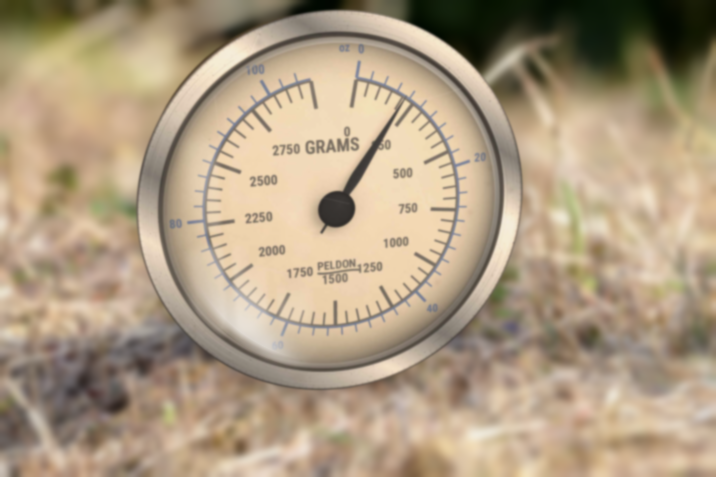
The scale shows 200 g
